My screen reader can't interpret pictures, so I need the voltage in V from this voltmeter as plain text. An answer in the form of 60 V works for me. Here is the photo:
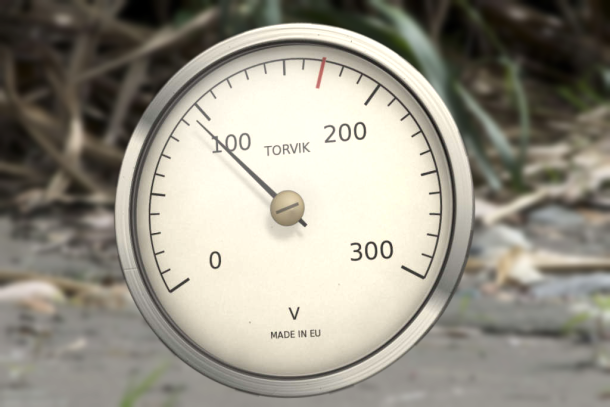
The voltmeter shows 95 V
